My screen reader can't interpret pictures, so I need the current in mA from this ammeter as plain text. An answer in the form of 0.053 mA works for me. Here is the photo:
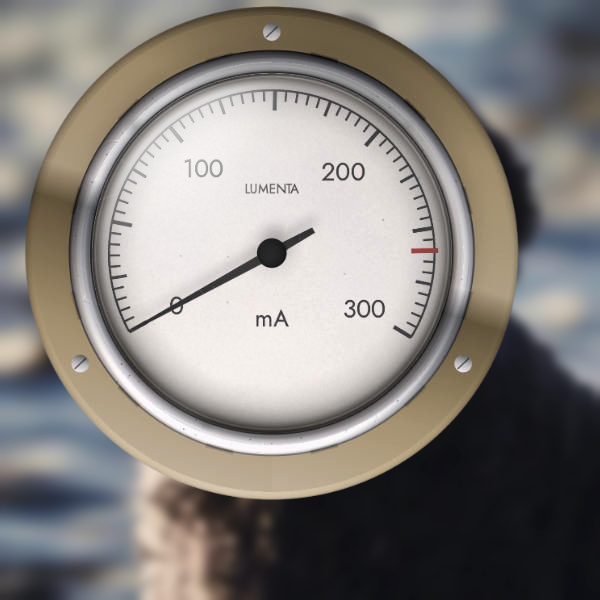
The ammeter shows 0 mA
